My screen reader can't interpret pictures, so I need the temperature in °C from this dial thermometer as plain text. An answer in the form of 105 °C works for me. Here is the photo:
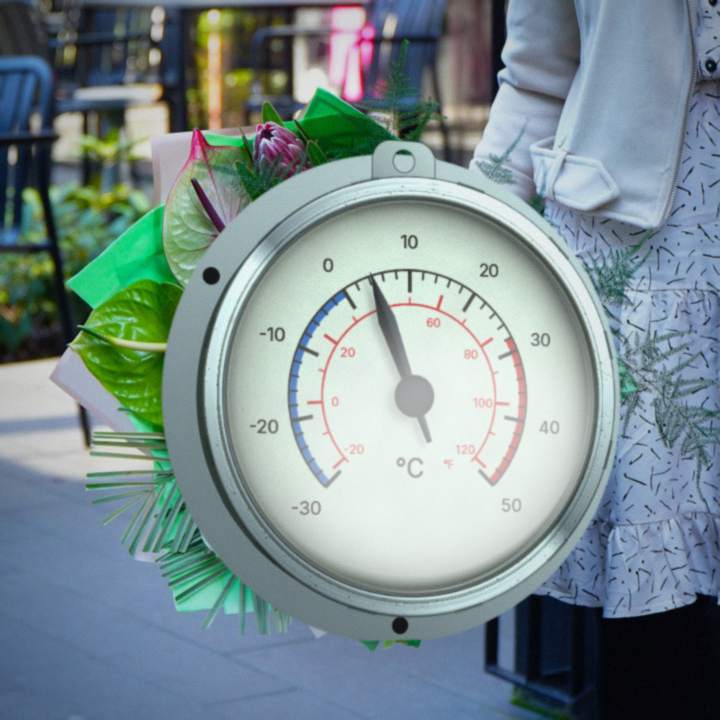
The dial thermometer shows 4 °C
